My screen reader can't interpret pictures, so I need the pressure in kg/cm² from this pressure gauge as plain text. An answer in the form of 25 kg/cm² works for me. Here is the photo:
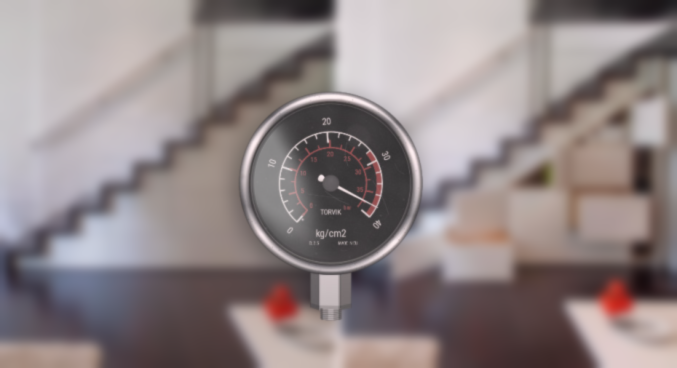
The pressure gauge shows 38 kg/cm²
